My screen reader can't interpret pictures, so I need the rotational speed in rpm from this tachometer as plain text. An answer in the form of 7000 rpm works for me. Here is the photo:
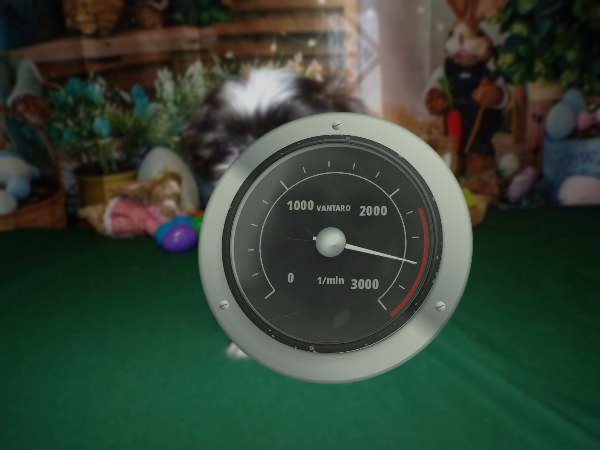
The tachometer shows 2600 rpm
